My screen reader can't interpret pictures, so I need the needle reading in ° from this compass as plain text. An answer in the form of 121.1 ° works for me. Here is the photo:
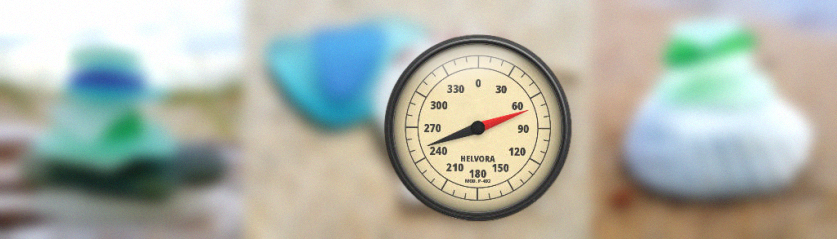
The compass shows 70 °
